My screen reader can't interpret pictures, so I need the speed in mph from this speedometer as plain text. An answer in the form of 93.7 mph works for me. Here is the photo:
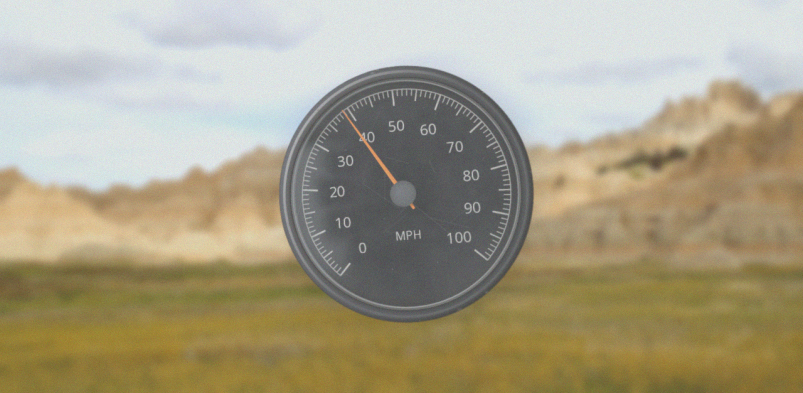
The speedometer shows 39 mph
